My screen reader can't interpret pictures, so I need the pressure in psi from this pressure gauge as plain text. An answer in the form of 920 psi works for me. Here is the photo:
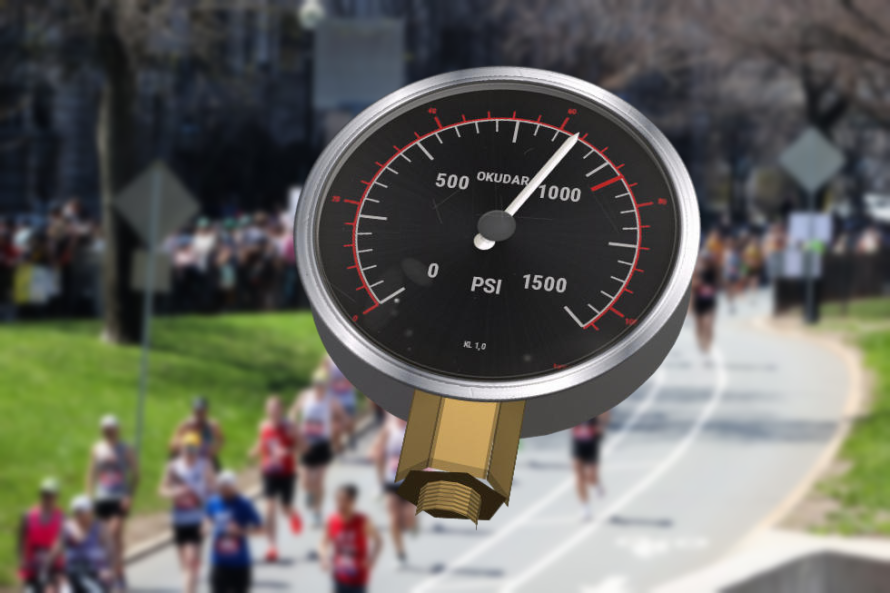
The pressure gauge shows 900 psi
